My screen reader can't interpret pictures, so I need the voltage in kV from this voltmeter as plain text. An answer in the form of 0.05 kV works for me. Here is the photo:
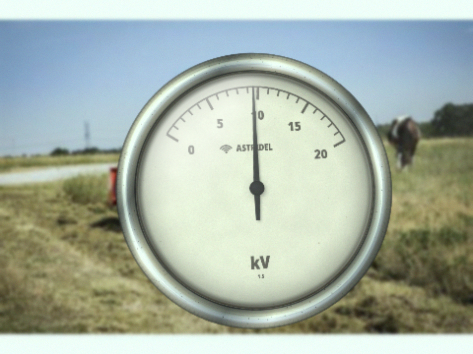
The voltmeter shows 9.5 kV
